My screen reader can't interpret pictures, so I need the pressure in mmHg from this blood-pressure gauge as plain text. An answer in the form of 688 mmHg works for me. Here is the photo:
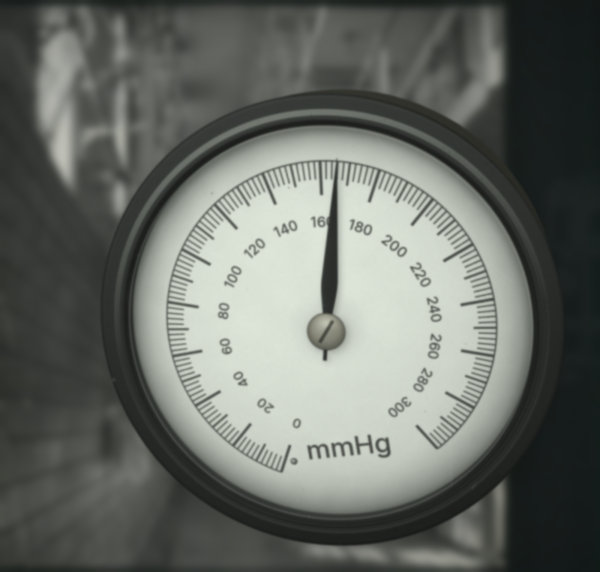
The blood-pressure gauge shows 166 mmHg
